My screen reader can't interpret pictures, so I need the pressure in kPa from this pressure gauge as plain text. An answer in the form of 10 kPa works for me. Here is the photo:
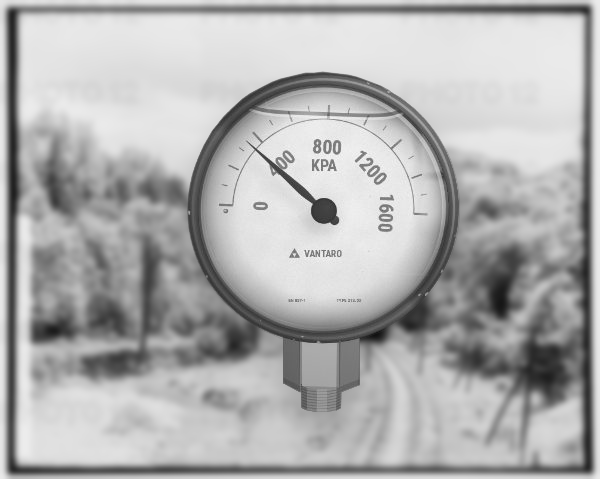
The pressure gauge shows 350 kPa
